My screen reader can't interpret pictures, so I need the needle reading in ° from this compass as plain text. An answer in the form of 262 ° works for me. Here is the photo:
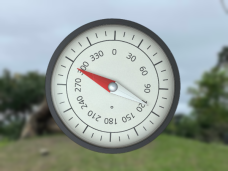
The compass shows 295 °
